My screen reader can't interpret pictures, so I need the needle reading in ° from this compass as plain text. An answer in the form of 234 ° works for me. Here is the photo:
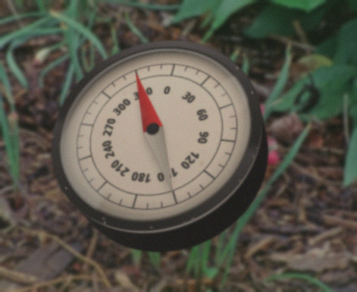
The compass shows 330 °
